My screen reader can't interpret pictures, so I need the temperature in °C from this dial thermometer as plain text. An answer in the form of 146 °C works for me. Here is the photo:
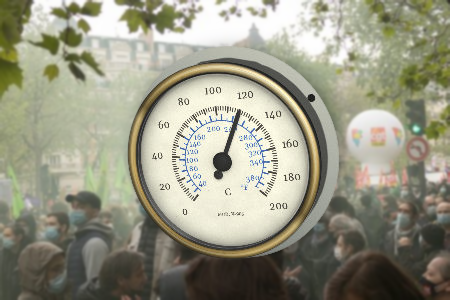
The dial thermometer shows 120 °C
